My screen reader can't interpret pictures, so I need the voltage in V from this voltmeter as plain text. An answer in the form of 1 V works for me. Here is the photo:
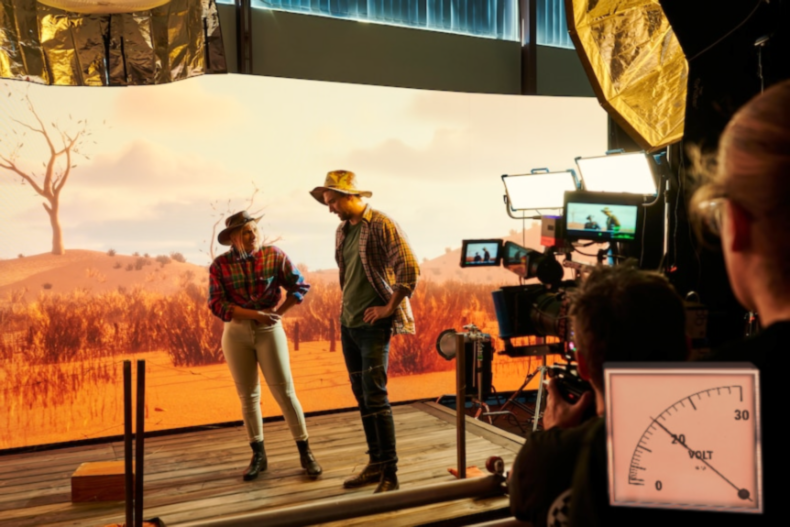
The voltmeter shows 20 V
